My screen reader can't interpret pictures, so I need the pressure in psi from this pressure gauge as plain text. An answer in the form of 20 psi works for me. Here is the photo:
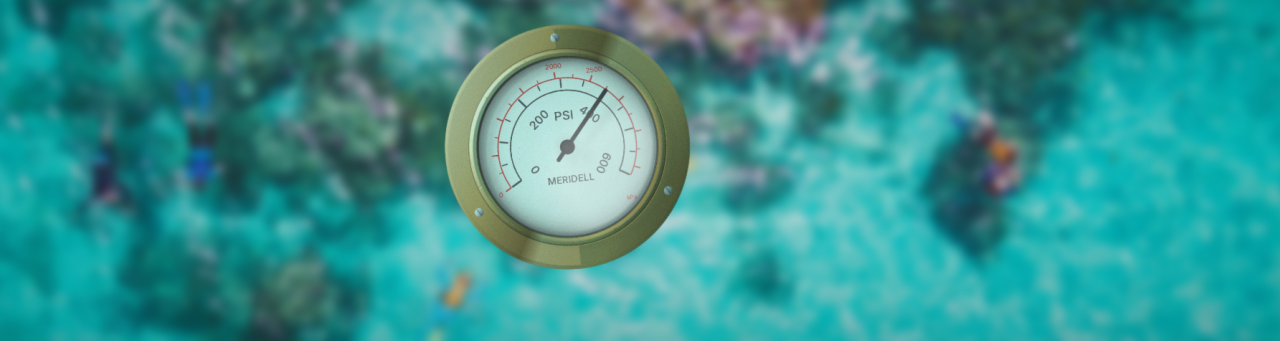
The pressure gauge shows 400 psi
